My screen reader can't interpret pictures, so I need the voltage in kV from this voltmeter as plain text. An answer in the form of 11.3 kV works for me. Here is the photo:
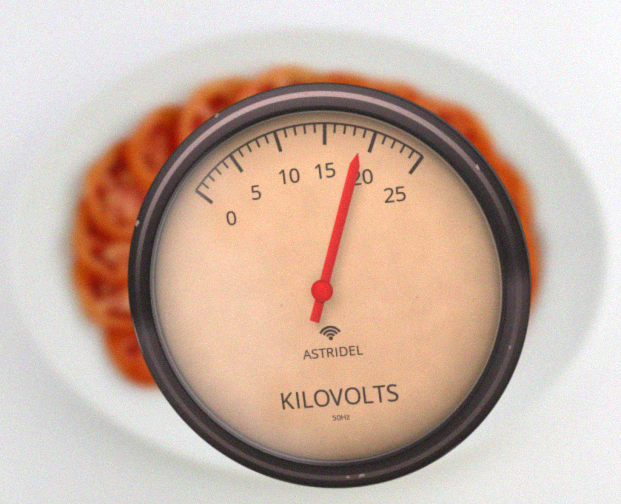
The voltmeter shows 19 kV
